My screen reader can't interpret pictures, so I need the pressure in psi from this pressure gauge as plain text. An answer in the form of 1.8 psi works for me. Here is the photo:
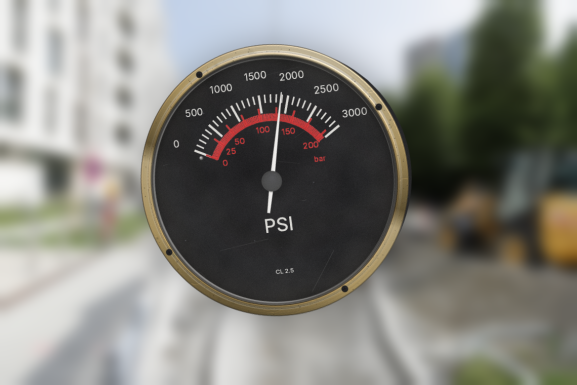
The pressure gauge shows 1900 psi
